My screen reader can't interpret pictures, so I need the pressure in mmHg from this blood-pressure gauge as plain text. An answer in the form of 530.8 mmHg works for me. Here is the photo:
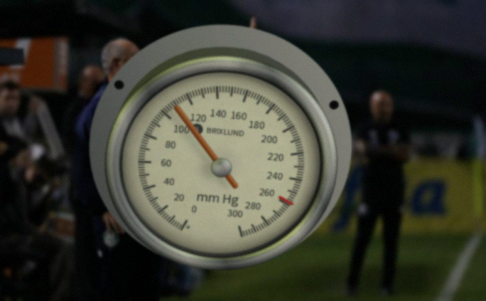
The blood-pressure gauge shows 110 mmHg
